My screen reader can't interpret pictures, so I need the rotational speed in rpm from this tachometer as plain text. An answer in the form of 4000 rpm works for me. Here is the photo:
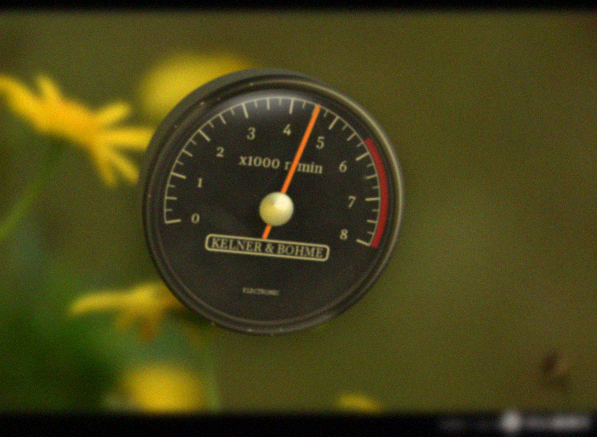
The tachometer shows 4500 rpm
